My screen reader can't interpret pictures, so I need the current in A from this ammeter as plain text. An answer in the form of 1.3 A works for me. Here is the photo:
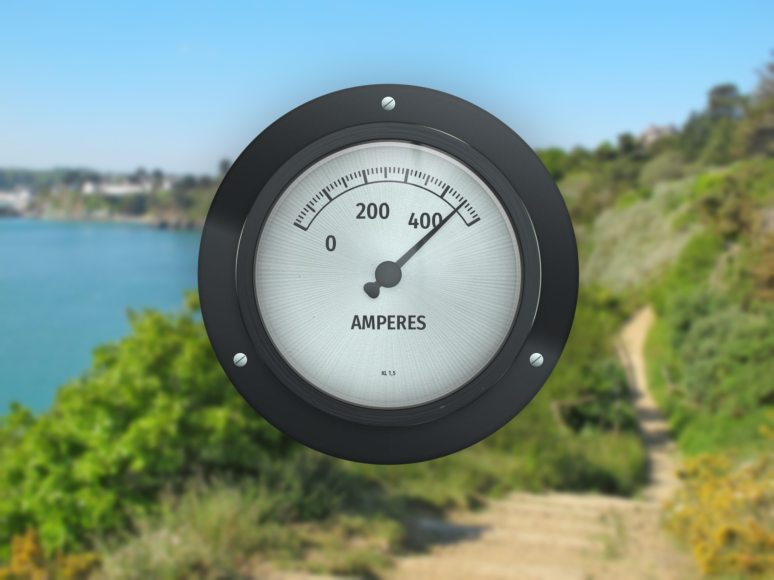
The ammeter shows 450 A
